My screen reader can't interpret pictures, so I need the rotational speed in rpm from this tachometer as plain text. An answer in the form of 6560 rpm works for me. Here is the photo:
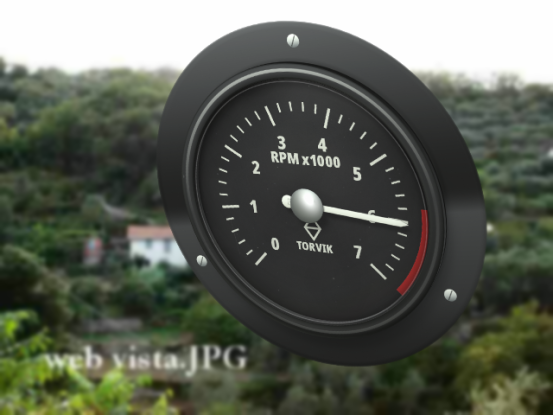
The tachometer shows 6000 rpm
